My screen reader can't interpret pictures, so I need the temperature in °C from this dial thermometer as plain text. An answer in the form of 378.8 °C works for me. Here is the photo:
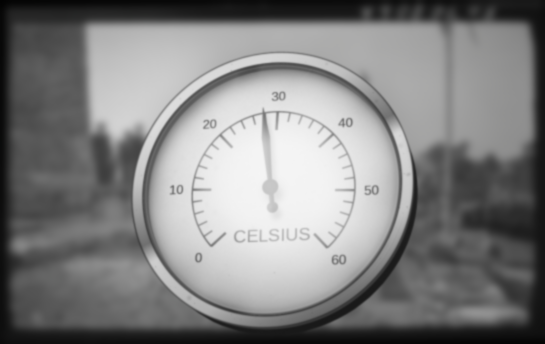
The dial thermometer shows 28 °C
